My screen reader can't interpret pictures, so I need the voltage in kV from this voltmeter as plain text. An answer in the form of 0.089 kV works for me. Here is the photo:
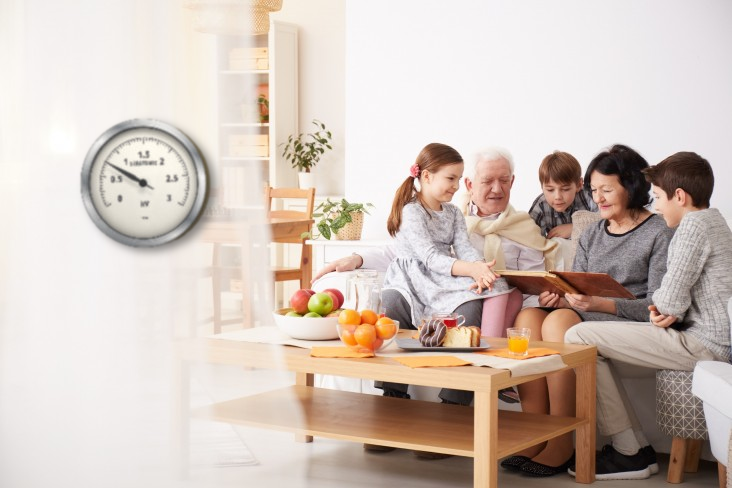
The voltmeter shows 0.75 kV
